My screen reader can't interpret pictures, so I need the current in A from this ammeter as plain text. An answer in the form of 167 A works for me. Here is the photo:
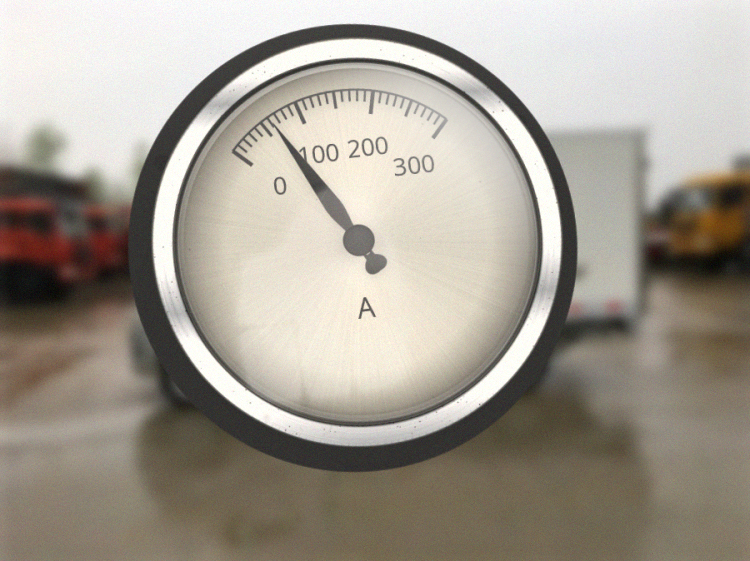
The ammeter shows 60 A
